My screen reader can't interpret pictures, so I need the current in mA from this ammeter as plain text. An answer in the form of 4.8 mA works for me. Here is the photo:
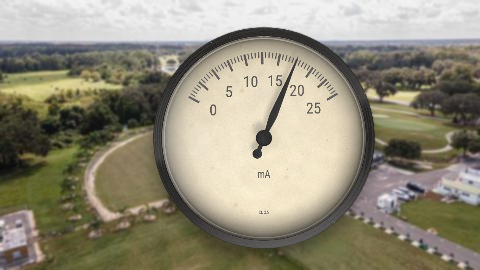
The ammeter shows 17.5 mA
